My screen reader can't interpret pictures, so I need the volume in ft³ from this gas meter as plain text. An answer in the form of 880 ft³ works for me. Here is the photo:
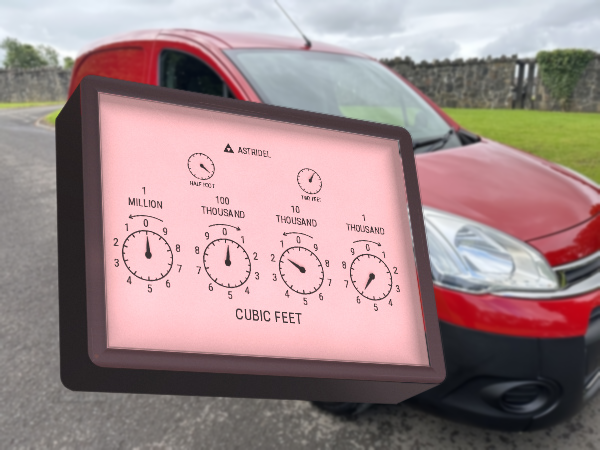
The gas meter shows 1600 ft³
